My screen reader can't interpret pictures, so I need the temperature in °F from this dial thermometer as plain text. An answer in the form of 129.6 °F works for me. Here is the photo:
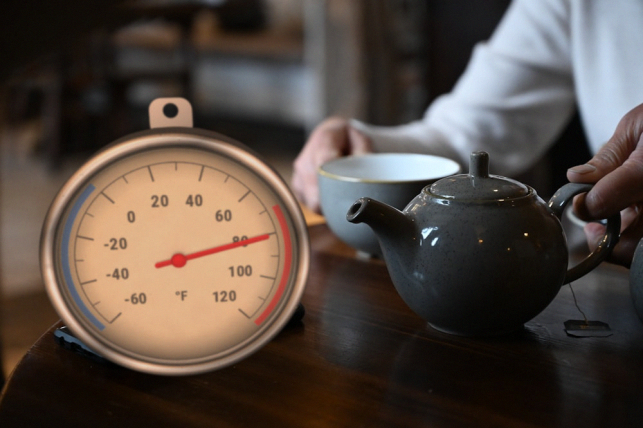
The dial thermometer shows 80 °F
